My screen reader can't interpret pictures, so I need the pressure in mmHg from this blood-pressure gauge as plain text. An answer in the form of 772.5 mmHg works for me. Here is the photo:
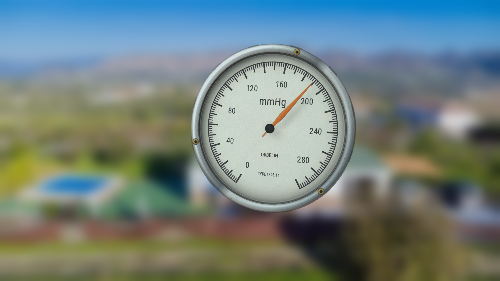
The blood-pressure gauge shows 190 mmHg
